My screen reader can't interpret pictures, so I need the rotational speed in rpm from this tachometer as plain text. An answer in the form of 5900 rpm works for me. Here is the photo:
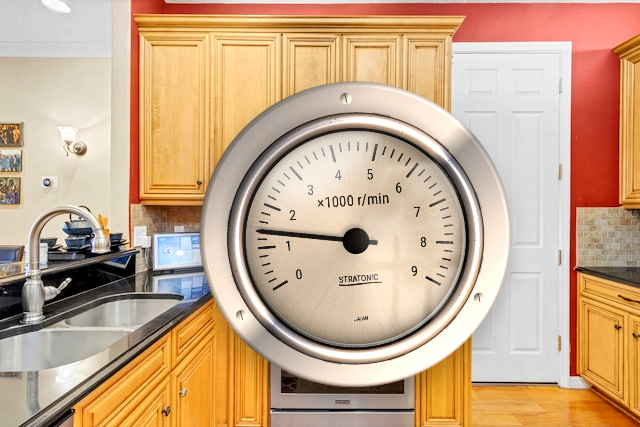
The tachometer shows 1400 rpm
